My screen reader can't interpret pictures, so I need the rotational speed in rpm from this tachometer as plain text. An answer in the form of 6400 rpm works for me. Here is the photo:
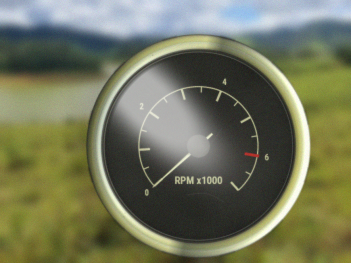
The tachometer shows 0 rpm
